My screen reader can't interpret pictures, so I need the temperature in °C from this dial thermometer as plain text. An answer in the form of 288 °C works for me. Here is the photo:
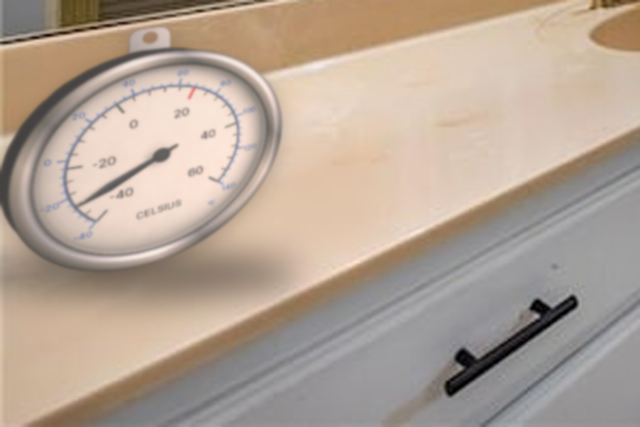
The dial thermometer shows -32 °C
